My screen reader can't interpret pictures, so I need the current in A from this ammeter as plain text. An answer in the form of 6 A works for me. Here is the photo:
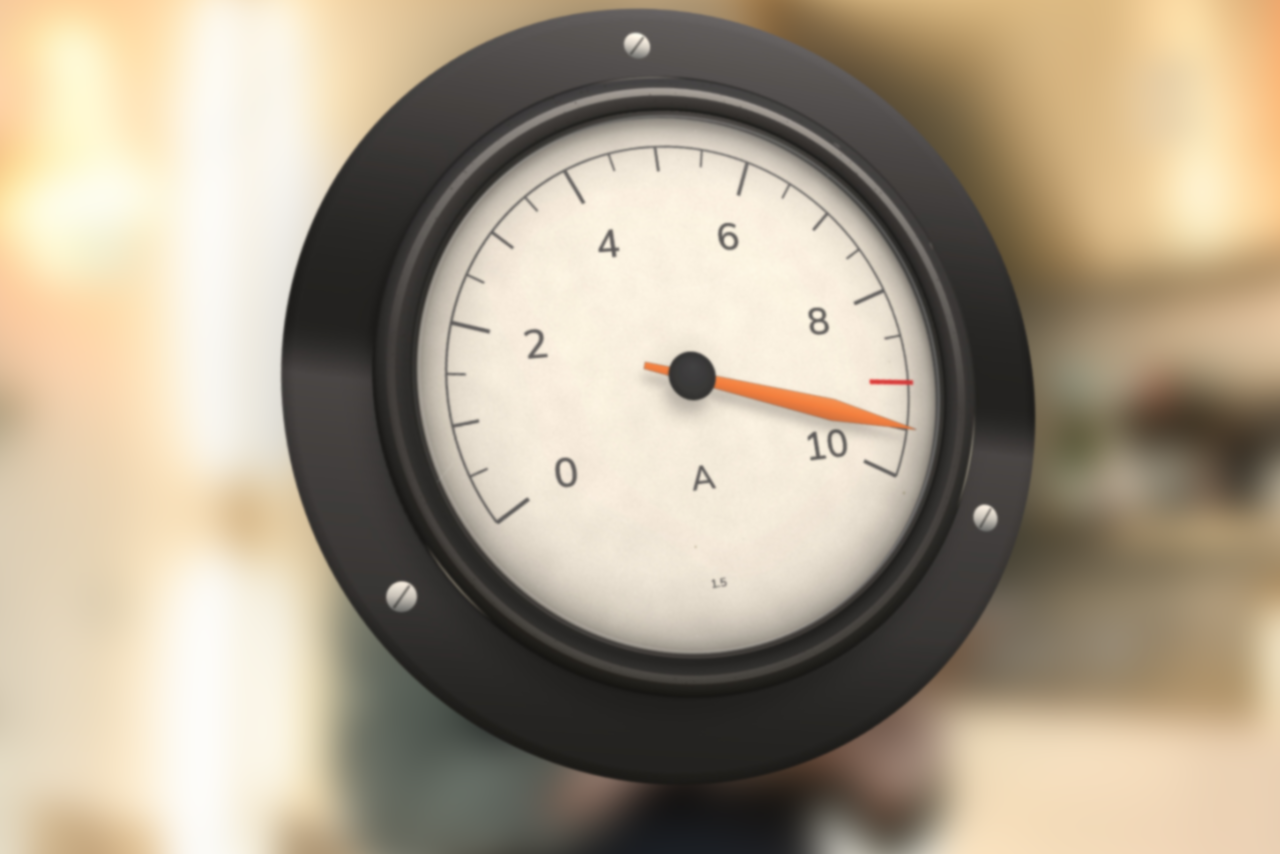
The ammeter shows 9.5 A
